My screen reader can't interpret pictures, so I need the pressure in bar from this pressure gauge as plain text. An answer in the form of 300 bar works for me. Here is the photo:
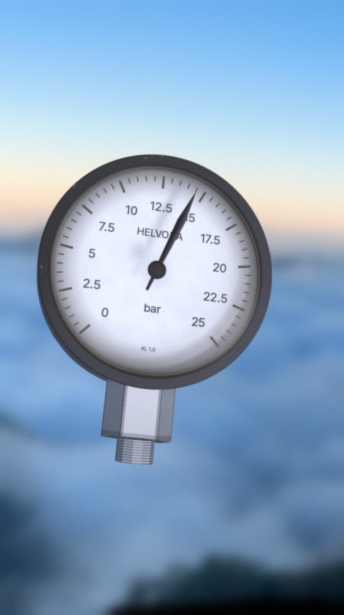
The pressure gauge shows 14.5 bar
